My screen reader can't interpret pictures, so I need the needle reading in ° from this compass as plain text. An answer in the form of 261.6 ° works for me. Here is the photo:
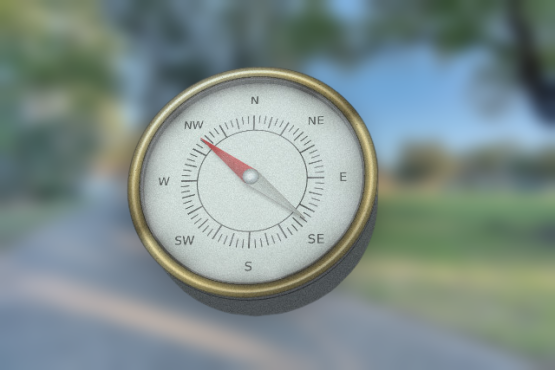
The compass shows 310 °
